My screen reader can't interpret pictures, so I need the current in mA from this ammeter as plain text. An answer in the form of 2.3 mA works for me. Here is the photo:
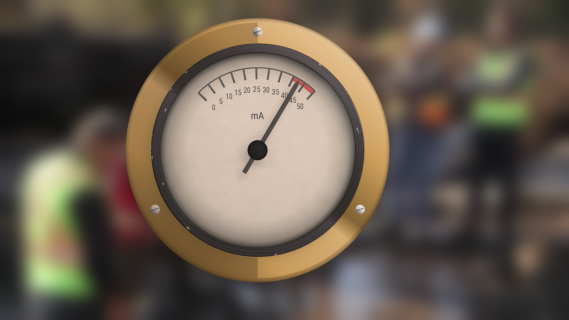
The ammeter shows 42.5 mA
